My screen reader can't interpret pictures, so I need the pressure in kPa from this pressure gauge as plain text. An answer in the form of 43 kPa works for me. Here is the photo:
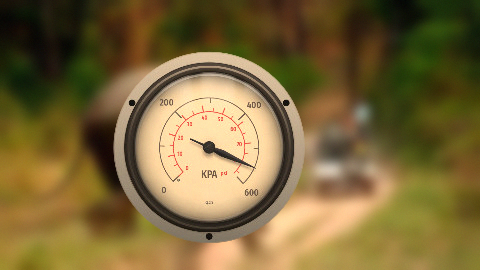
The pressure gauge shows 550 kPa
